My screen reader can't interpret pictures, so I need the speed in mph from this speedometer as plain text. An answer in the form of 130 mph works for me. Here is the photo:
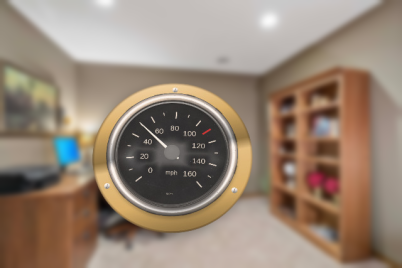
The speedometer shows 50 mph
